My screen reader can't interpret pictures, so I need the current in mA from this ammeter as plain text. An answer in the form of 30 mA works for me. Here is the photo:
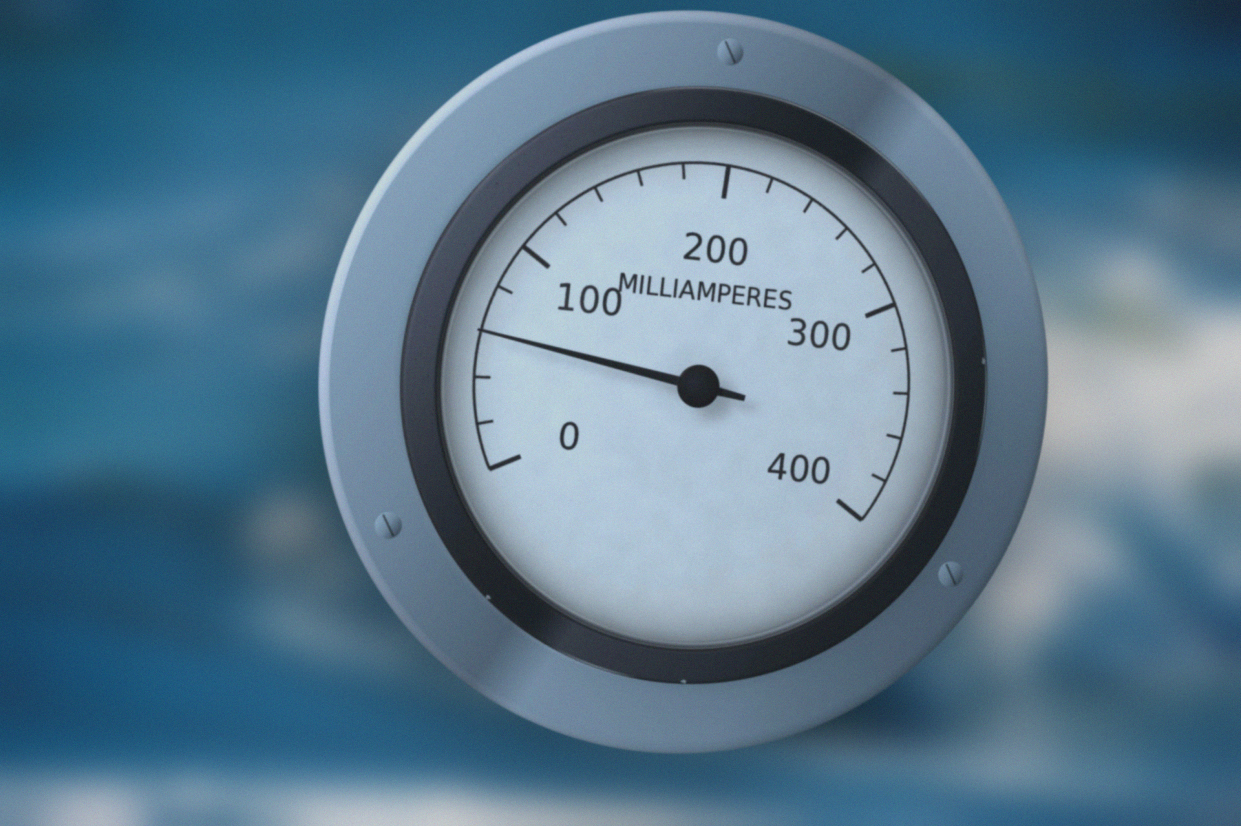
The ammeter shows 60 mA
